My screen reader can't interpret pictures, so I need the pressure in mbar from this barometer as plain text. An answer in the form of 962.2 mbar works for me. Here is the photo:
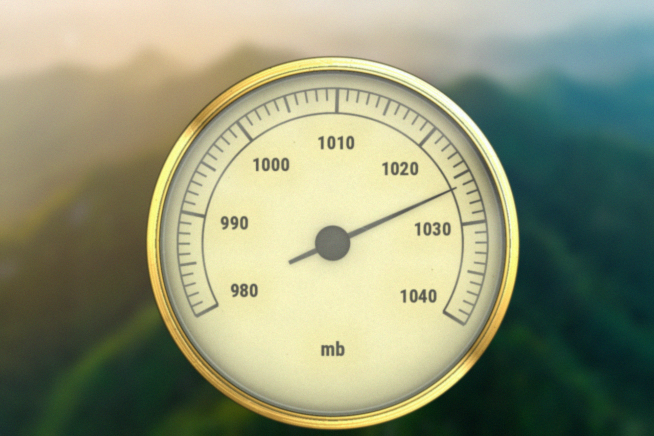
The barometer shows 1026 mbar
